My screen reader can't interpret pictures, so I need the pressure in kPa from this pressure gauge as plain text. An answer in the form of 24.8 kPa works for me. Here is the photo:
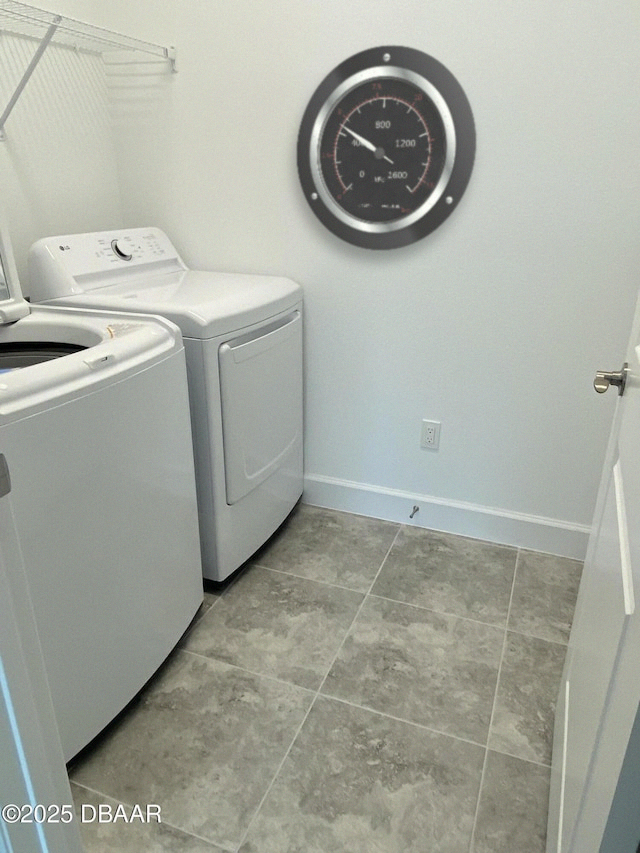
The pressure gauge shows 450 kPa
